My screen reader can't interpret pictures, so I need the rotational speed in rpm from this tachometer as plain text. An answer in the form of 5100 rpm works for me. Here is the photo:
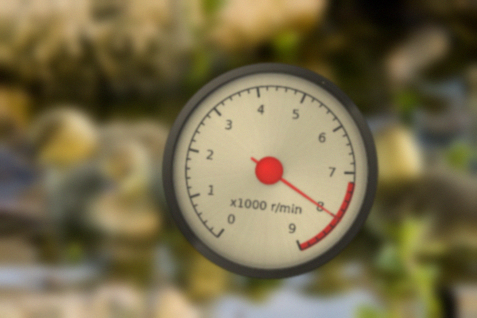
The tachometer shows 8000 rpm
